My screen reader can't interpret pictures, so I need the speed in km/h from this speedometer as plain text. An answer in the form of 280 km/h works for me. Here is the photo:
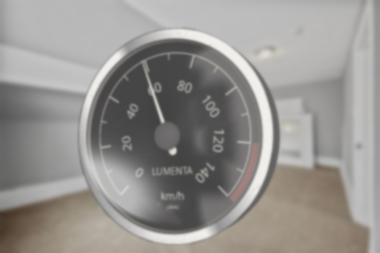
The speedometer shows 60 km/h
